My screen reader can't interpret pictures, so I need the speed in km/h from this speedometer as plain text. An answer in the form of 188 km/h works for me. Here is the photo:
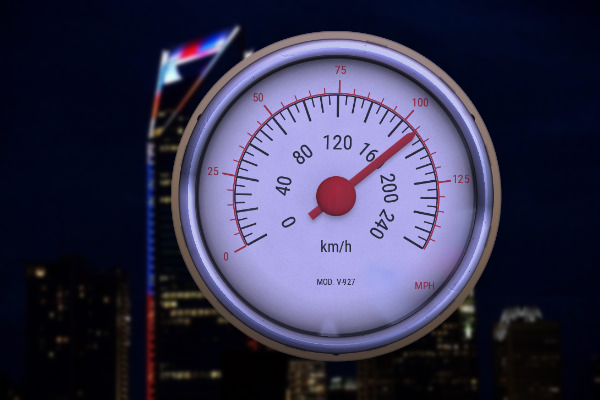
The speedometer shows 170 km/h
